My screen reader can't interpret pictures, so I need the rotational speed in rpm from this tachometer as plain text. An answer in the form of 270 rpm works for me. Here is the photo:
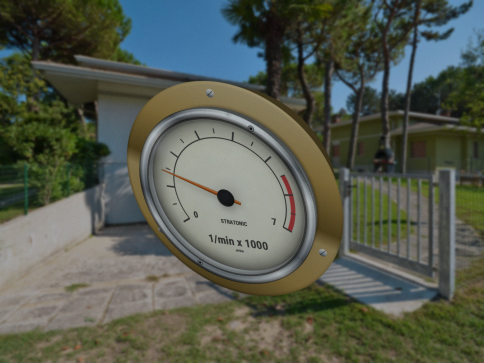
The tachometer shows 1500 rpm
